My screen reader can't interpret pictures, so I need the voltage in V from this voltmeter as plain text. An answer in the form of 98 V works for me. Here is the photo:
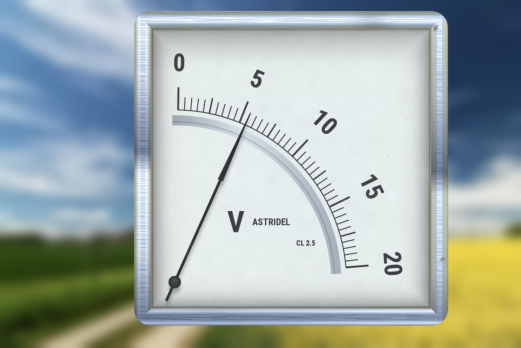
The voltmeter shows 5.5 V
